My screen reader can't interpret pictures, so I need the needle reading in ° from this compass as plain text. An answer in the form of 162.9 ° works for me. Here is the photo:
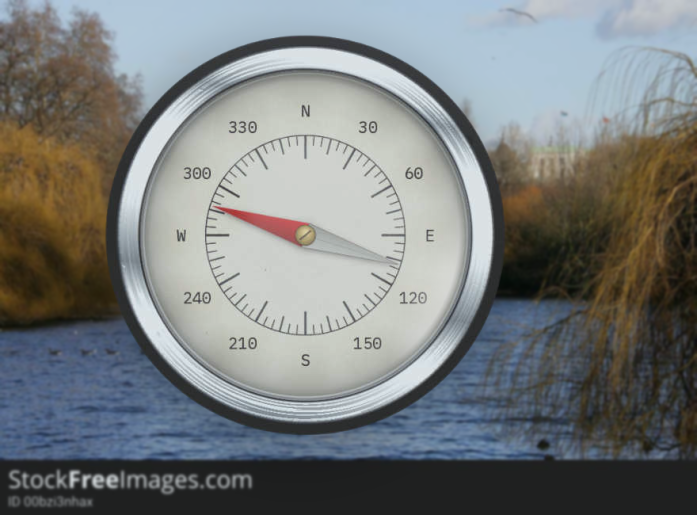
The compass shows 287.5 °
